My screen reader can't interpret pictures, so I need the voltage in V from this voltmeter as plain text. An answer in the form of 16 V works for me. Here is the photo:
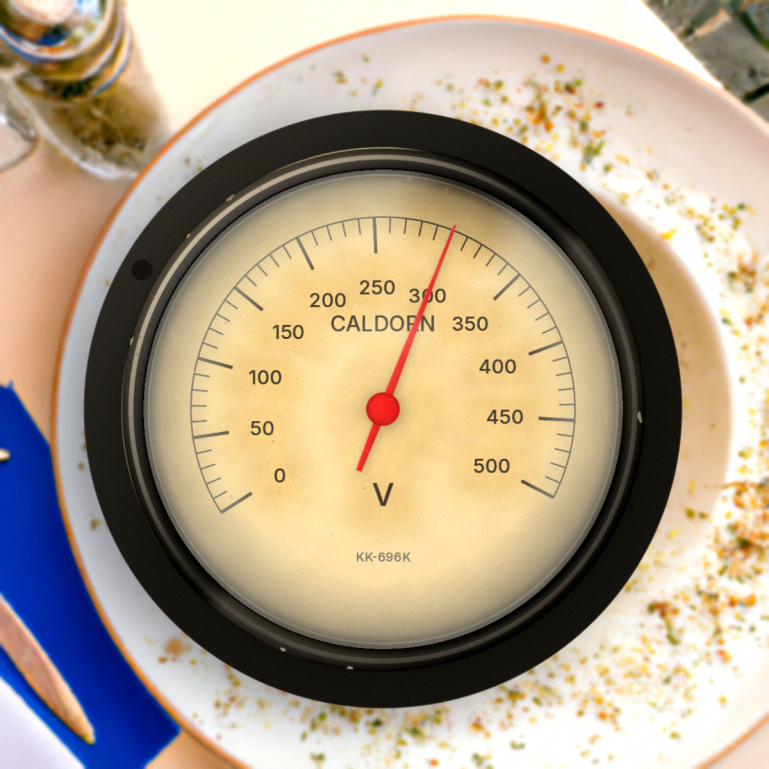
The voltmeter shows 300 V
